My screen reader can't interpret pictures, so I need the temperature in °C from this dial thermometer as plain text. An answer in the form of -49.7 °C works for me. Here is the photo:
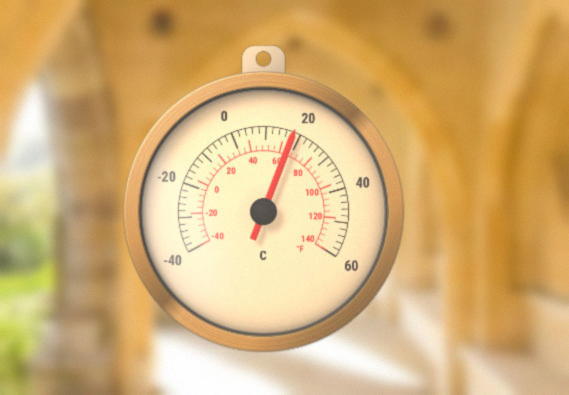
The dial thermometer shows 18 °C
